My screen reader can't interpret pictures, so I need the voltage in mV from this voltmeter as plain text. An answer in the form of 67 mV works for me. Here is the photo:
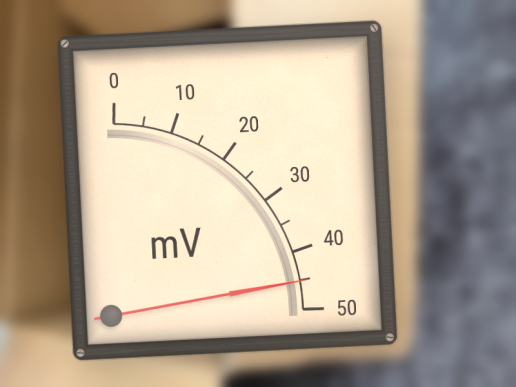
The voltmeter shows 45 mV
